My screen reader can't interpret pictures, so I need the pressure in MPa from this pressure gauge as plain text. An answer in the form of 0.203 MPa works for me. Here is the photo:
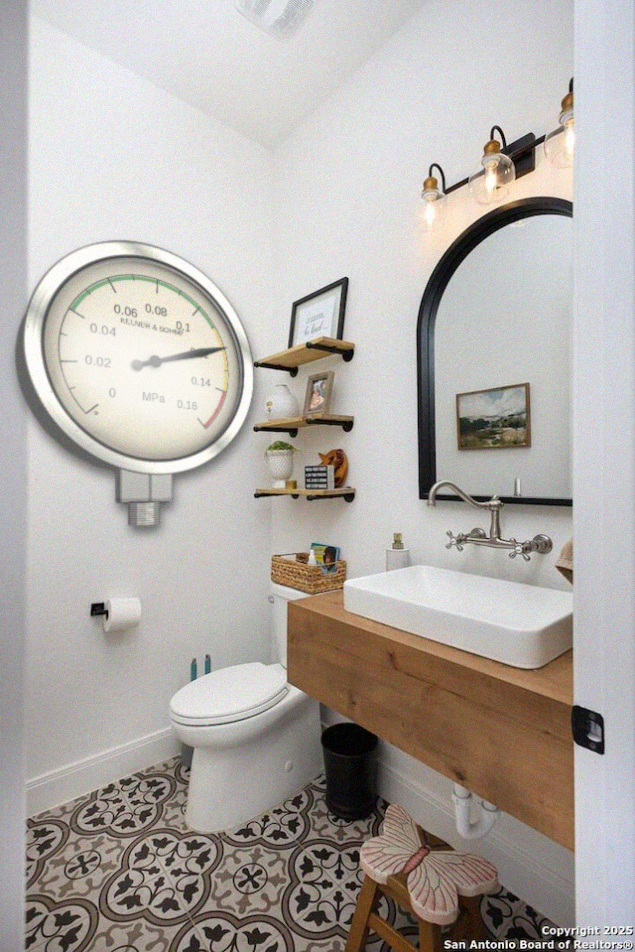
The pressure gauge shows 0.12 MPa
